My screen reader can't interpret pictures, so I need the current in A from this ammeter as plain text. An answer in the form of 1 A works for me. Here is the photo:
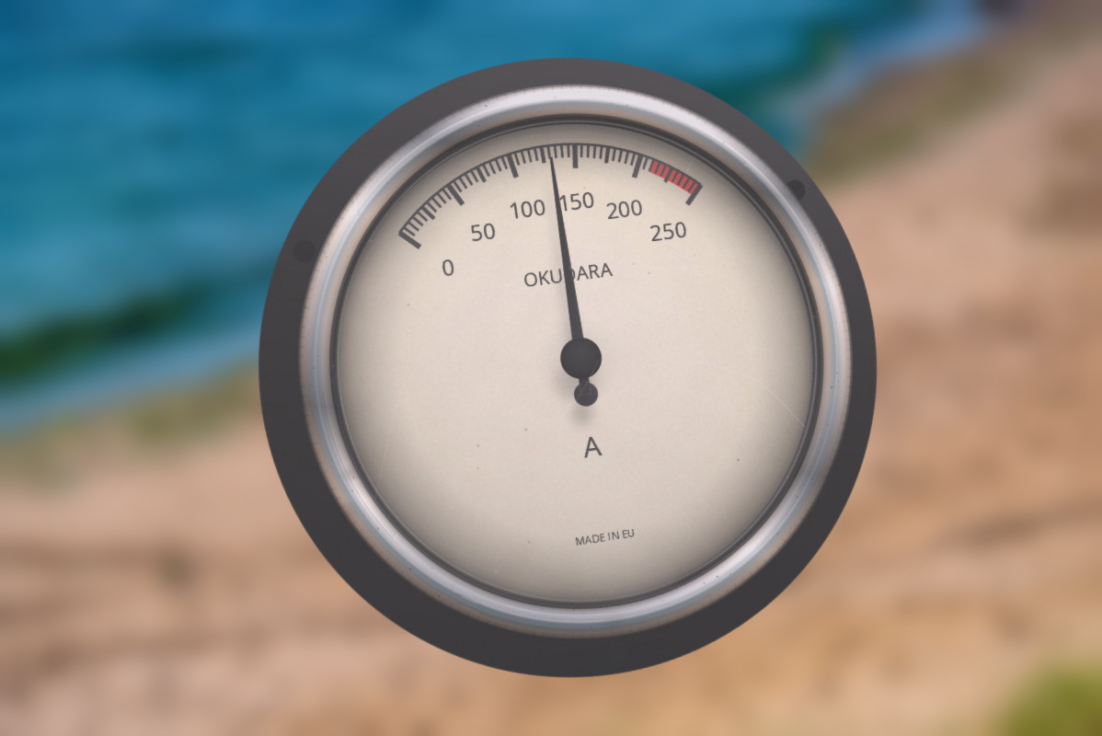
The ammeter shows 130 A
